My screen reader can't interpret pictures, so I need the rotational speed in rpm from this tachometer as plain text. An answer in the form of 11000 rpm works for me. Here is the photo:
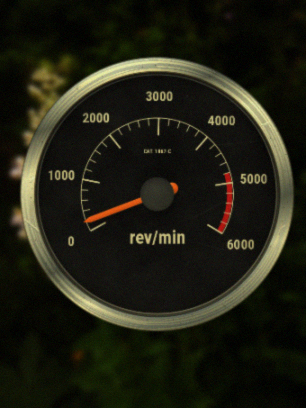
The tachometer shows 200 rpm
